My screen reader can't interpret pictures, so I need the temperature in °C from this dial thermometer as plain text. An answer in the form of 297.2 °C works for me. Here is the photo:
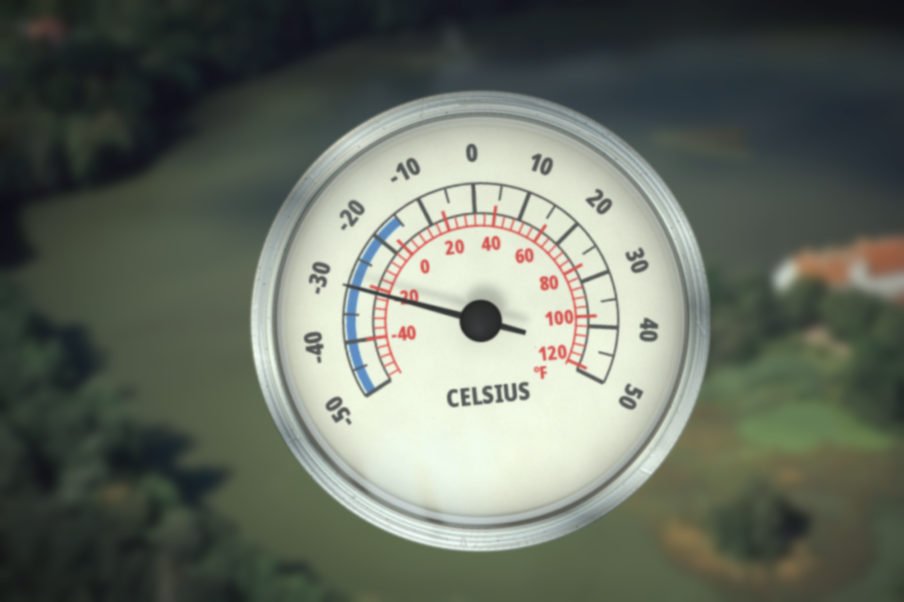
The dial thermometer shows -30 °C
